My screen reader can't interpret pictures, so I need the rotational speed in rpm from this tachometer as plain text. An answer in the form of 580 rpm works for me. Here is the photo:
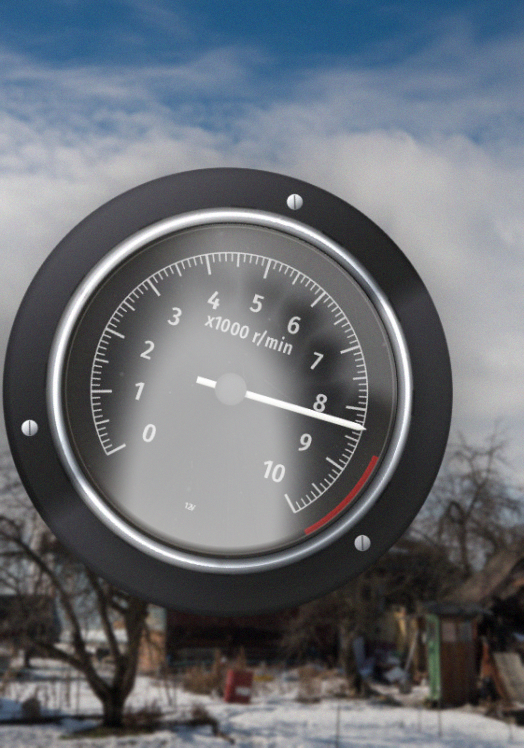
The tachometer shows 8300 rpm
